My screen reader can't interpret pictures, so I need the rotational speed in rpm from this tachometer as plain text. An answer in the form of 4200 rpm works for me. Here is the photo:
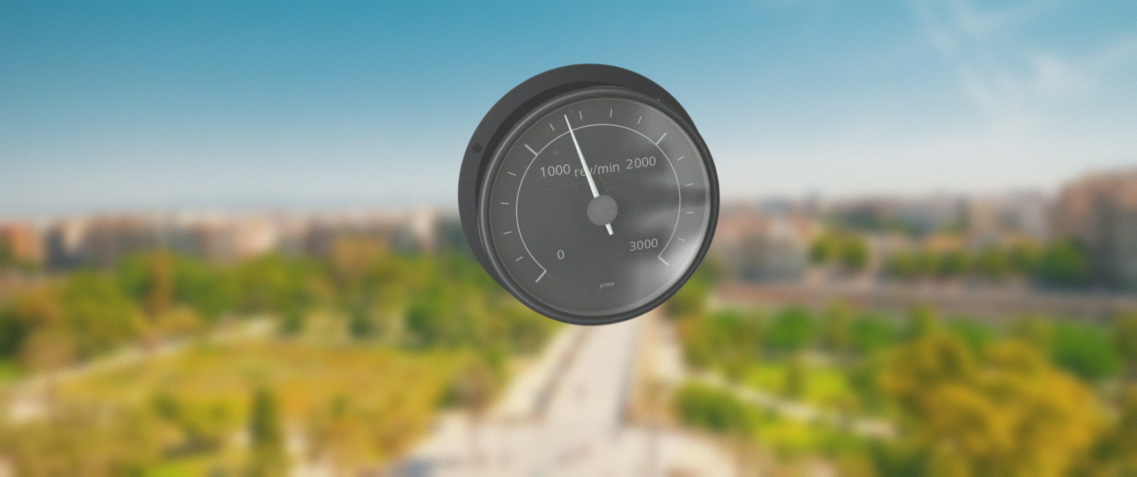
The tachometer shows 1300 rpm
